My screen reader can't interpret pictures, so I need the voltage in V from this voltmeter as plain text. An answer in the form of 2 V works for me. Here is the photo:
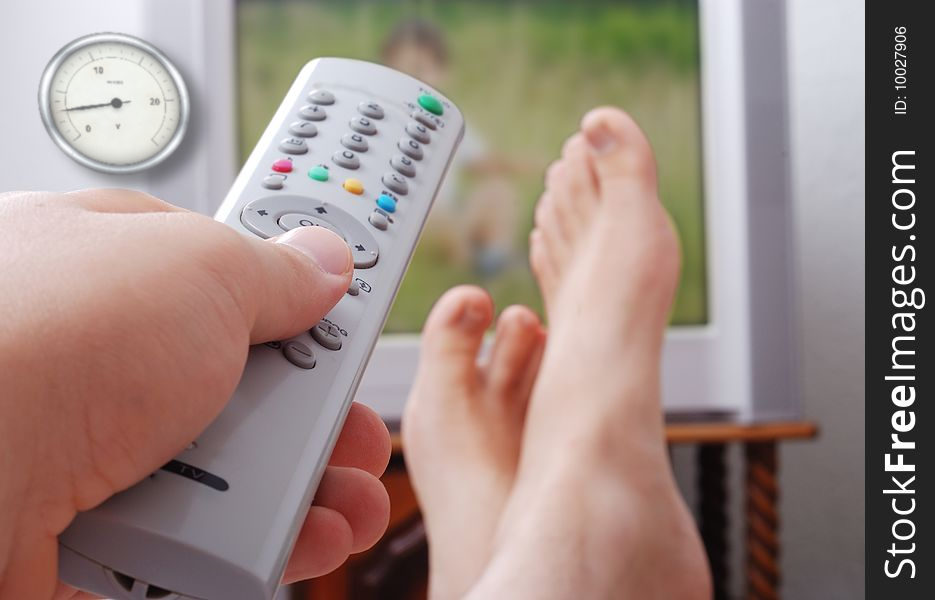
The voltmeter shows 3 V
